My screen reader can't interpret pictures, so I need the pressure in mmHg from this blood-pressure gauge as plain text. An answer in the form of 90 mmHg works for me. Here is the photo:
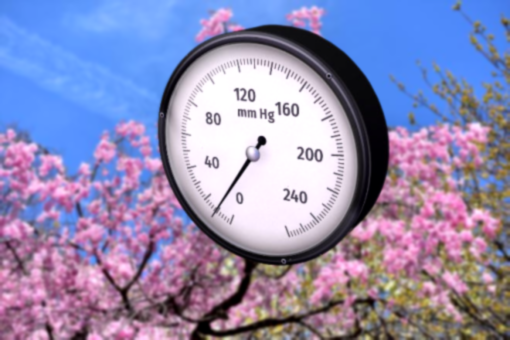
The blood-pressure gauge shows 10 mmHg
